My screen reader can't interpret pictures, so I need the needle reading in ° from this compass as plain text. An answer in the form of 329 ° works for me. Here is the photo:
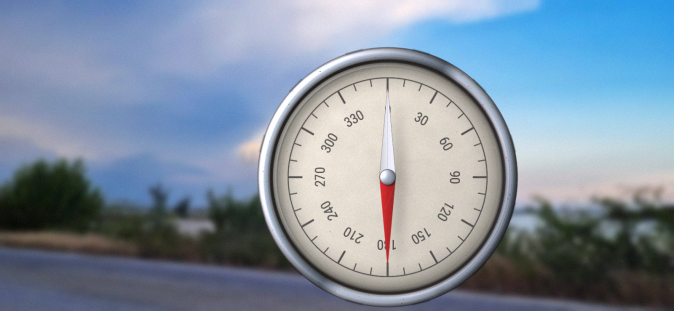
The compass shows 180 °
